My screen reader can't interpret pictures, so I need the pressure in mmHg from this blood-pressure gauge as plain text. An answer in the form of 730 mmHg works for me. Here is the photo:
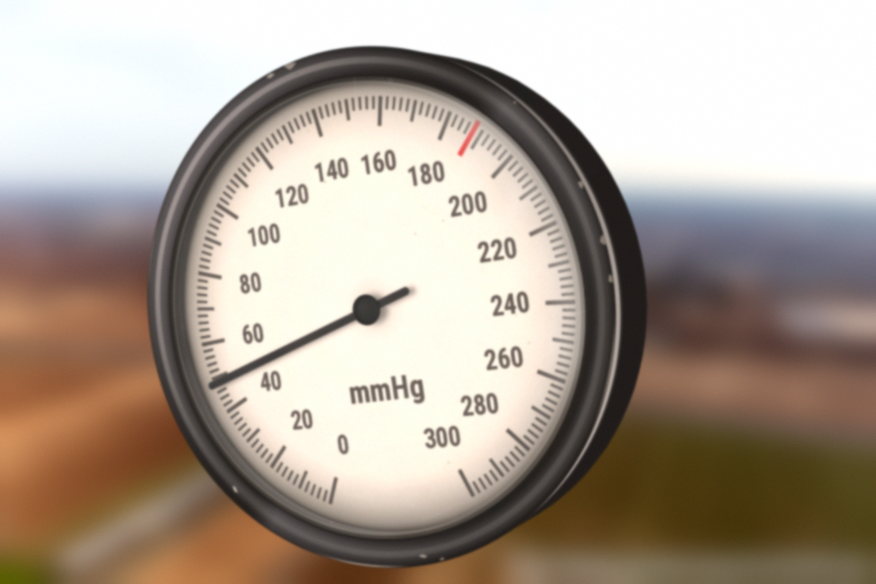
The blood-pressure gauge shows 48 mmHg
